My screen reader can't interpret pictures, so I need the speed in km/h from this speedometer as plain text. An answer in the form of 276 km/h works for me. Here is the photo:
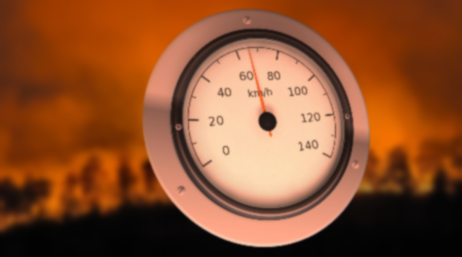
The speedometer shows 65 km/h
